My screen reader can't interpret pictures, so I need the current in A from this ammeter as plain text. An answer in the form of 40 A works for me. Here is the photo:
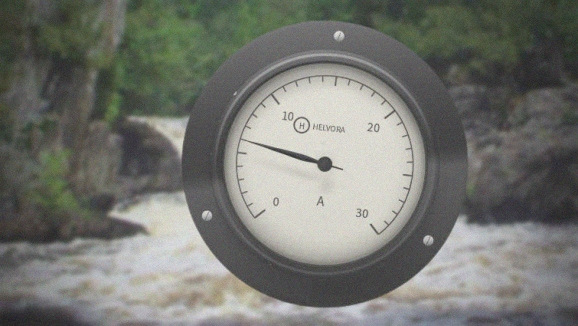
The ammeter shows 6 A
